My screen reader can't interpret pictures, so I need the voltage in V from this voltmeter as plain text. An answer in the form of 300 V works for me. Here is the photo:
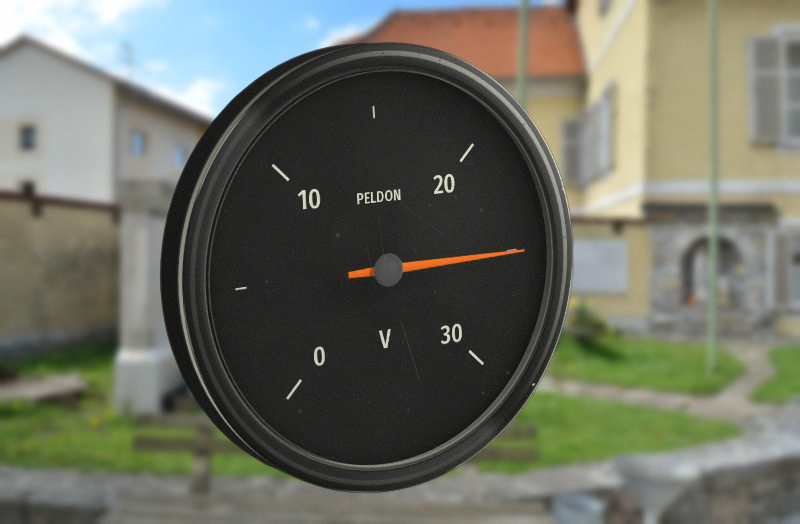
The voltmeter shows 25 V
